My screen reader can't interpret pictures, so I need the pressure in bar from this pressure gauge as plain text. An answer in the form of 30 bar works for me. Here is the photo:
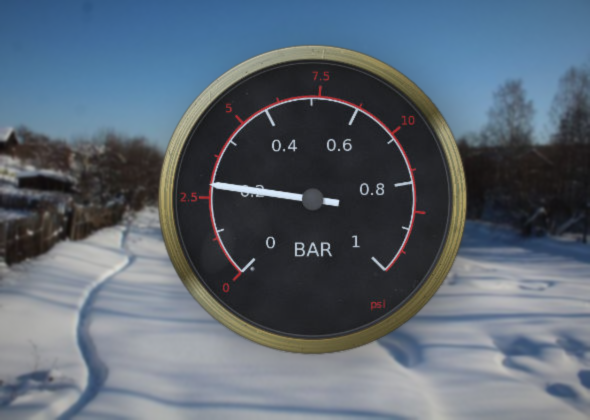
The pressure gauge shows 0.2 bar
